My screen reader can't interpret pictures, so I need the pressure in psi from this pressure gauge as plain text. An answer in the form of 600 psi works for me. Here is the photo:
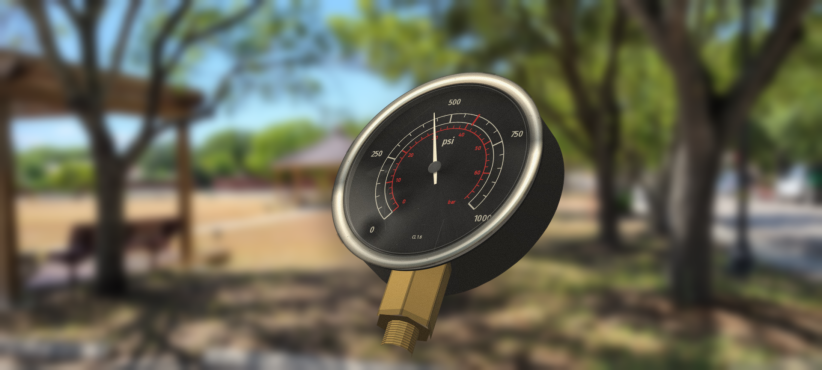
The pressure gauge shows 450 psi
